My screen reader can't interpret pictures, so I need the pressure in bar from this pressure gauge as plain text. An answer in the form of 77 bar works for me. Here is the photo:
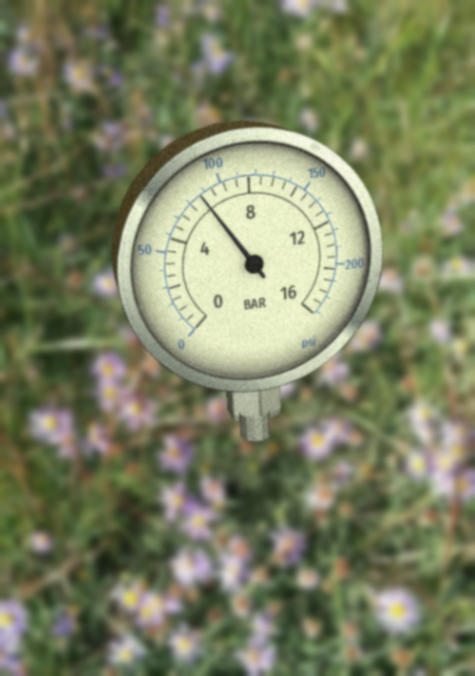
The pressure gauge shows 6 bar
